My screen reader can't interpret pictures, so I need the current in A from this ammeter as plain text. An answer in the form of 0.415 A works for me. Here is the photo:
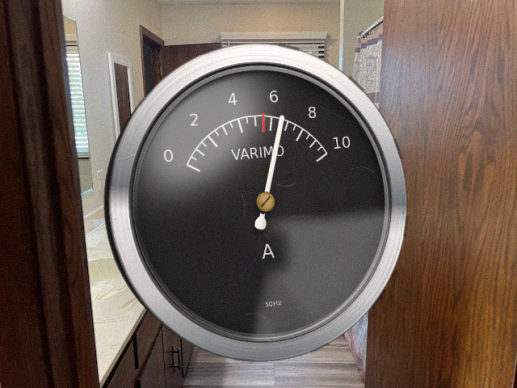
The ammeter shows 6.5 A
